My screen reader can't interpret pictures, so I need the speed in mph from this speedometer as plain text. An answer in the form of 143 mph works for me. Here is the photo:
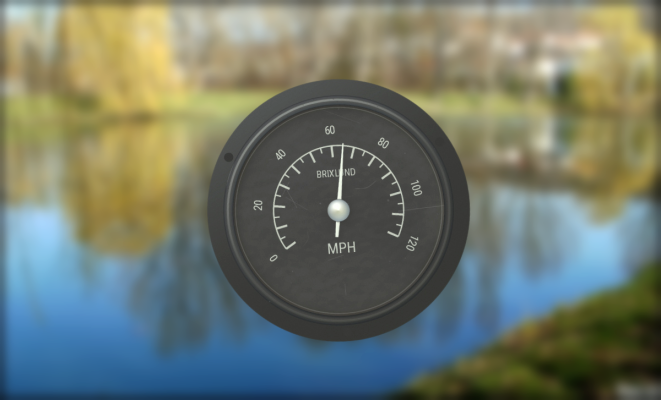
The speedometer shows 65 mph
